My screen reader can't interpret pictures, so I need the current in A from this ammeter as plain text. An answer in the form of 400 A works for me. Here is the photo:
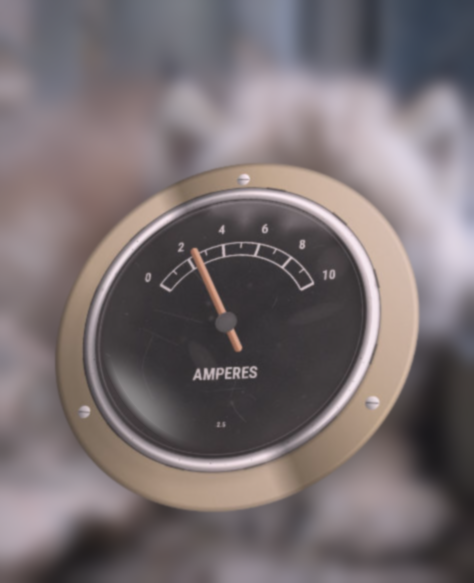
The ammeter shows 2.5 A
